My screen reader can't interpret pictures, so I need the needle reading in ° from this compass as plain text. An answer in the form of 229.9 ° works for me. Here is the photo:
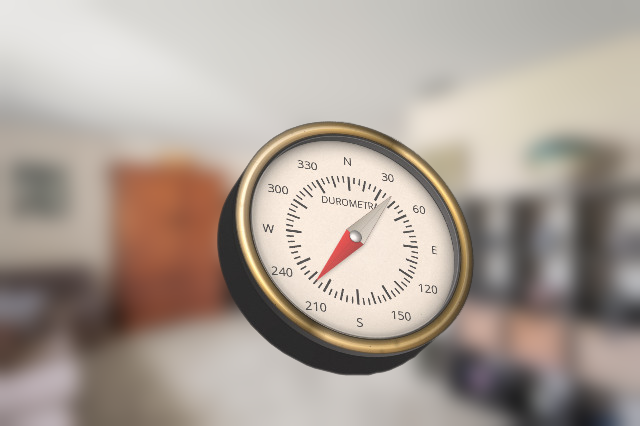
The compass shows 220 °
